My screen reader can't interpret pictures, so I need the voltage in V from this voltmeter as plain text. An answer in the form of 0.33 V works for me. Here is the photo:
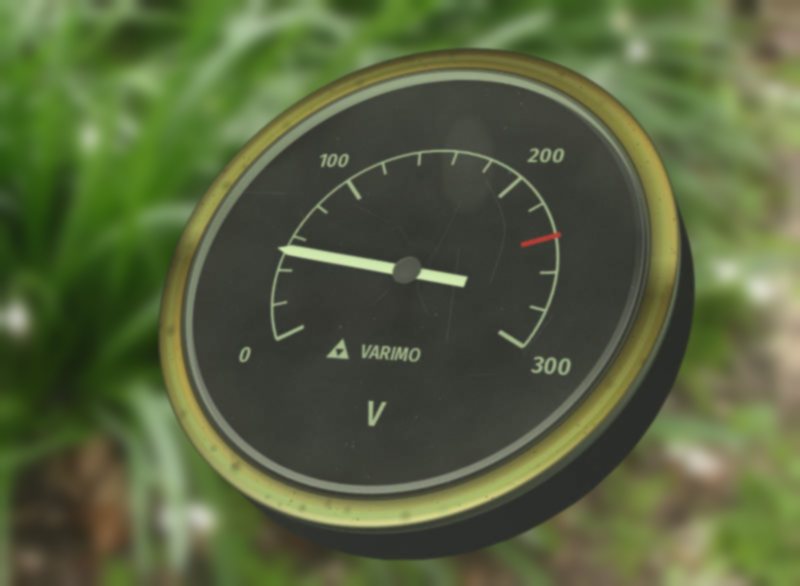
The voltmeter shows 50 V
